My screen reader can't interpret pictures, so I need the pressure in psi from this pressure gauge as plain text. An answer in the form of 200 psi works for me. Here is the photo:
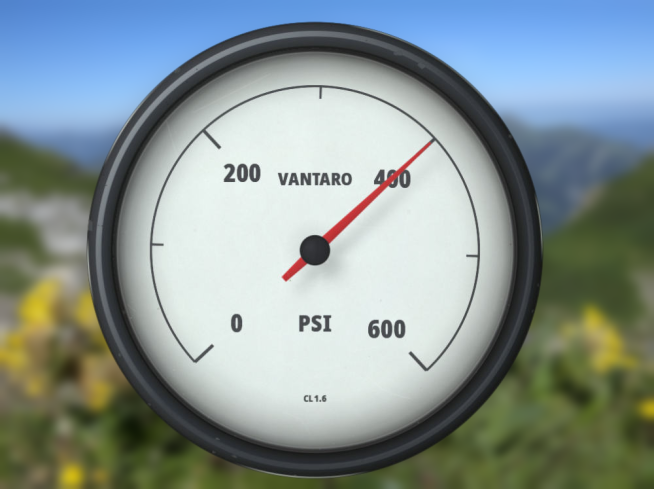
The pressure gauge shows 400 psi
